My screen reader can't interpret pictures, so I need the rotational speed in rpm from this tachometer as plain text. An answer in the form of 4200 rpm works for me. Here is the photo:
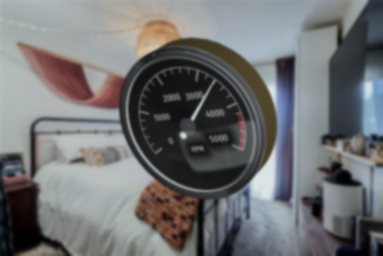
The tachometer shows 3400 rpm
